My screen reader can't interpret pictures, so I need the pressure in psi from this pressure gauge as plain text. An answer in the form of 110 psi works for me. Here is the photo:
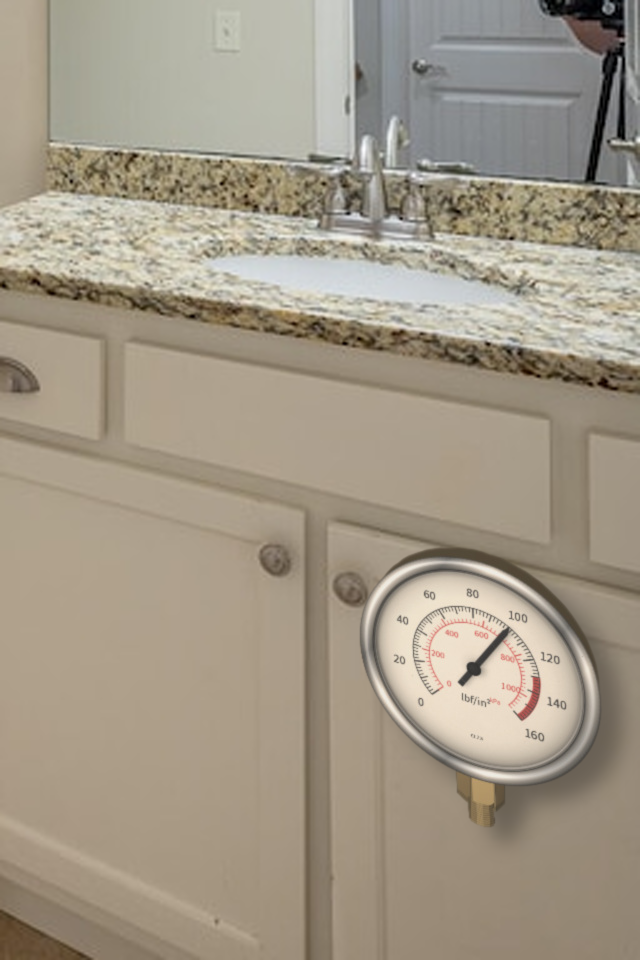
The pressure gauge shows 100 psi
